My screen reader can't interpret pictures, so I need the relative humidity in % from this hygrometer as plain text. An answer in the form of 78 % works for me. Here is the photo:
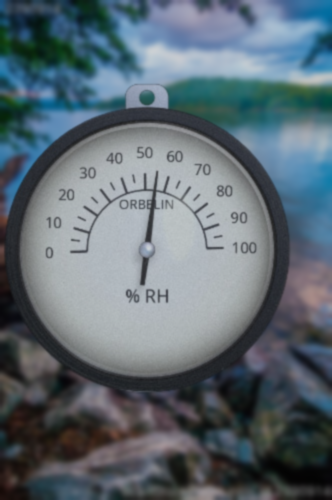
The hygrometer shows 55 %
